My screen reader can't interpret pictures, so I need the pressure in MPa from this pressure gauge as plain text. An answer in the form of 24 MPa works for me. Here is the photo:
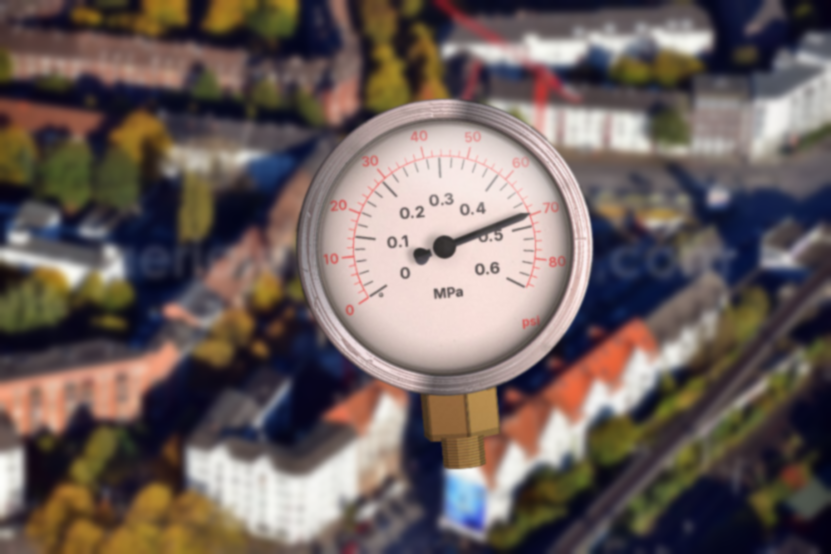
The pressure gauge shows 0.48 MPa
